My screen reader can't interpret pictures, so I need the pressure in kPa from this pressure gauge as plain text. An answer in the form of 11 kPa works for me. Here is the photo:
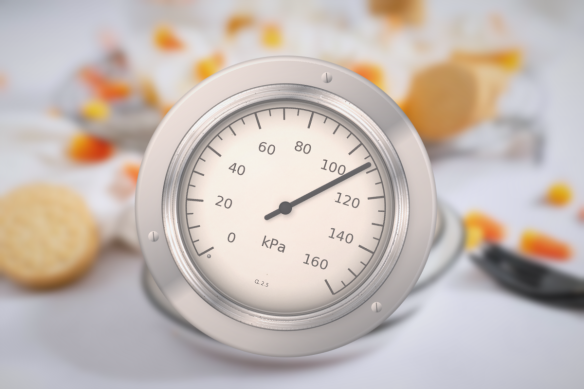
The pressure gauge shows 107.5 kPa
